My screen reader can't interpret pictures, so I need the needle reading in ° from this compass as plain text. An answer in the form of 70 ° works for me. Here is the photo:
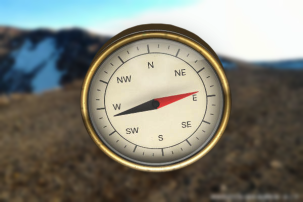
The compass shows 80 °
